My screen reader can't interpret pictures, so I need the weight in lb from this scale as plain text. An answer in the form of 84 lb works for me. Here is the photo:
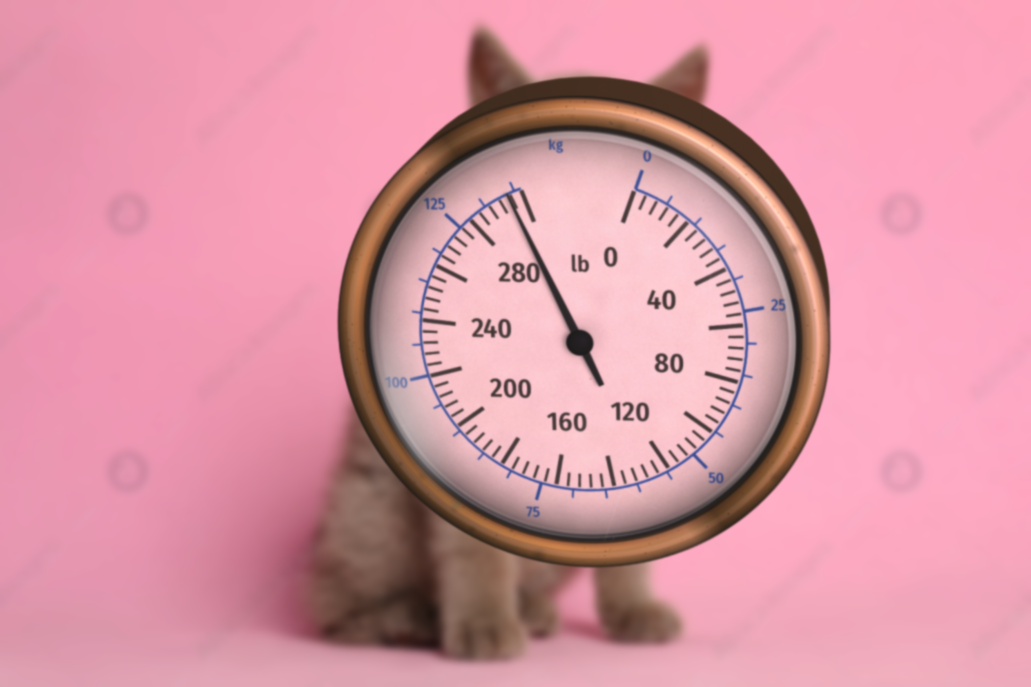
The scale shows 296 lb
